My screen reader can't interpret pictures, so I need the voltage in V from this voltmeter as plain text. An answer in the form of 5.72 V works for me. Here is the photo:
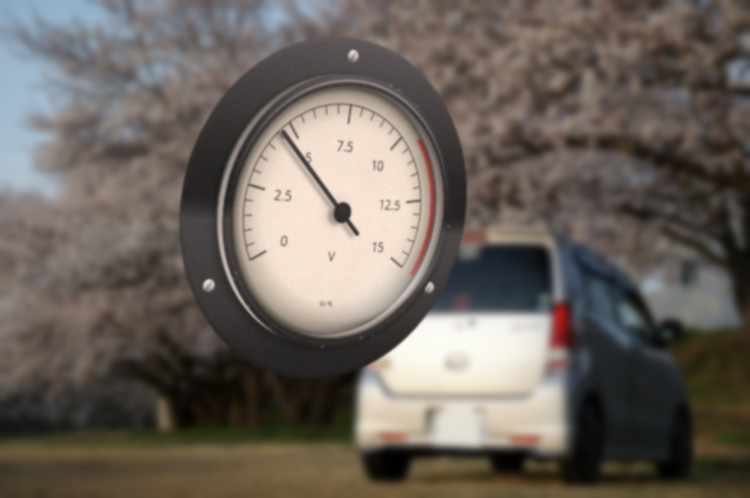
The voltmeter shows 4.5 V
